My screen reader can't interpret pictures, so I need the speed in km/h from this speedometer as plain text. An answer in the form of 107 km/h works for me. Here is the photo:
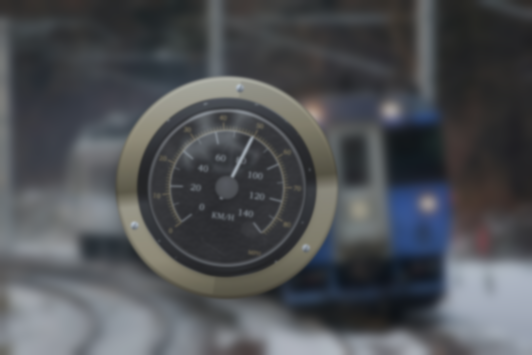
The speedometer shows 80 km/h
